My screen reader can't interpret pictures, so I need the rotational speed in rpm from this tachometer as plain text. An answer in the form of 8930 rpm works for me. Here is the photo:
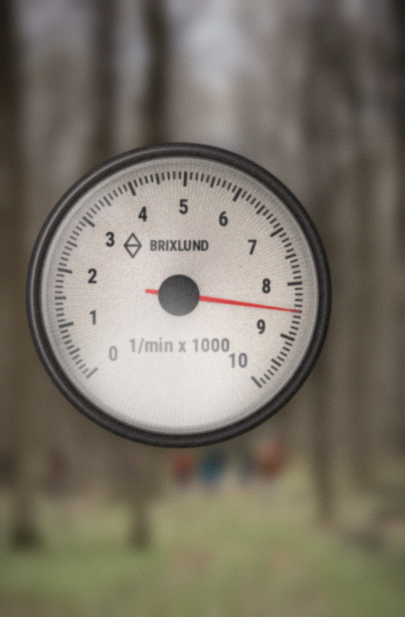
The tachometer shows 8500 rpm
